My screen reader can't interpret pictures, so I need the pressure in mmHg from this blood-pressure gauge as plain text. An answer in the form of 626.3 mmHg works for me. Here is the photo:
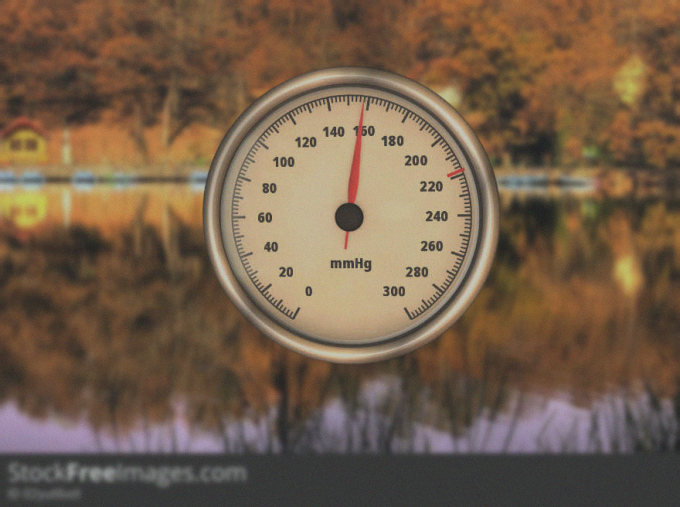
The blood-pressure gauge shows 158 mmHg
